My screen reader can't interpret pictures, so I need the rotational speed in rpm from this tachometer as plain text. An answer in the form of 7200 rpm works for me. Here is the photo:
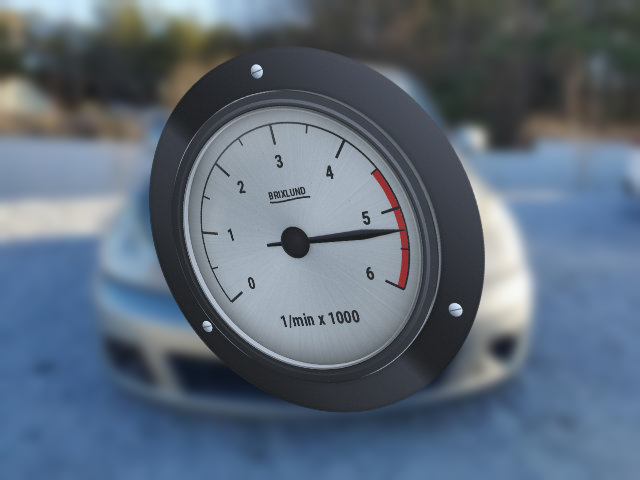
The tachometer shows 5250 rpm
